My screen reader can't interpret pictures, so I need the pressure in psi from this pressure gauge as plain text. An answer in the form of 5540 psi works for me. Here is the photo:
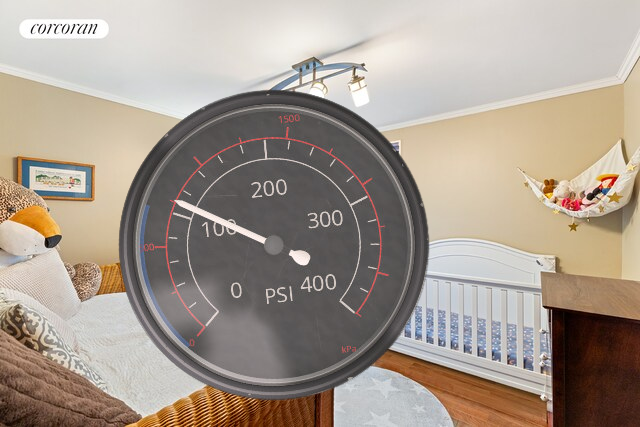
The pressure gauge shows 110 psi
